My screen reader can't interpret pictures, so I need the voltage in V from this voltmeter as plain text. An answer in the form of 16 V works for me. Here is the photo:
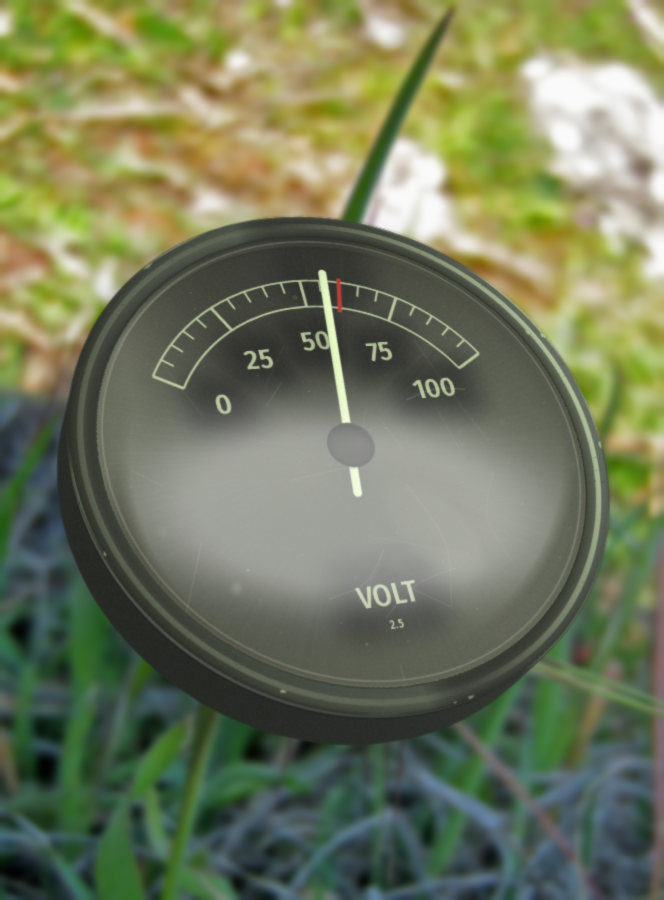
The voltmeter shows 55 V
